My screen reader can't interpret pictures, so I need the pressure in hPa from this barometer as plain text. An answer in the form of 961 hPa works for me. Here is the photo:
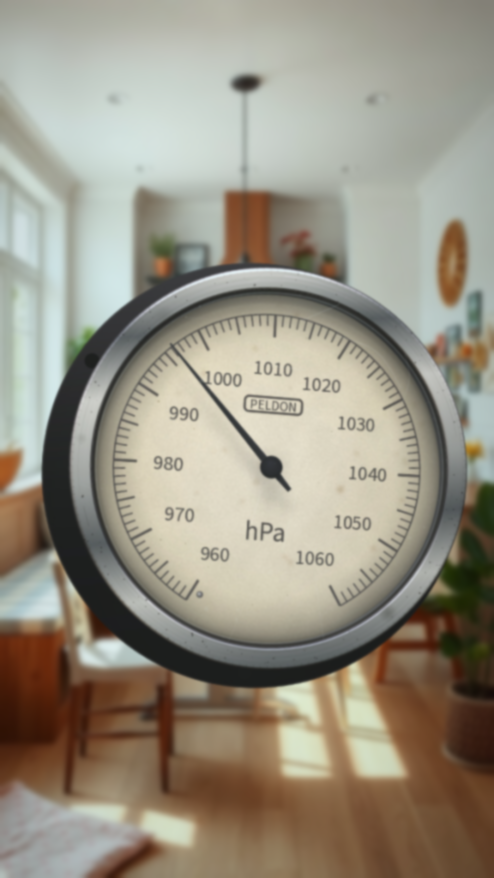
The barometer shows 996 hPa
